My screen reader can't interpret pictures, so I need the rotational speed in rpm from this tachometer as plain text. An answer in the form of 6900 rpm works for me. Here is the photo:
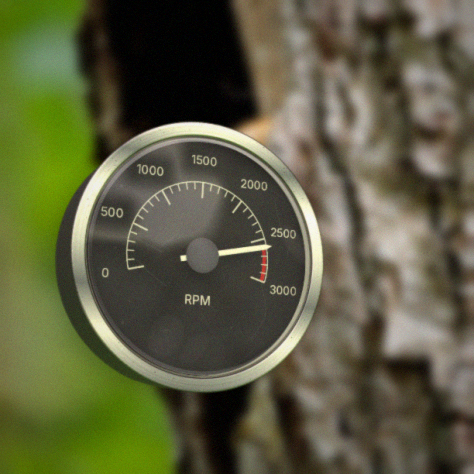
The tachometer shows 2600 rpm
